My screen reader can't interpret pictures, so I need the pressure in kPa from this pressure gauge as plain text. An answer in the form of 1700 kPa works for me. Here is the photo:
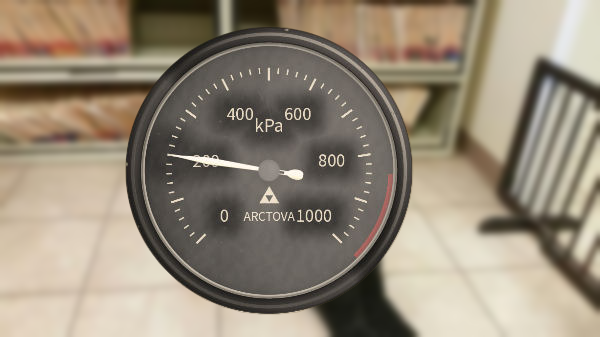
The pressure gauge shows 200 kPa
